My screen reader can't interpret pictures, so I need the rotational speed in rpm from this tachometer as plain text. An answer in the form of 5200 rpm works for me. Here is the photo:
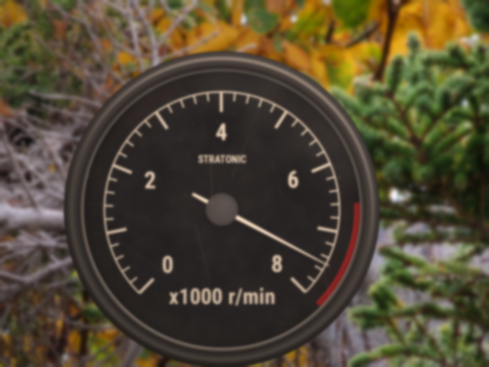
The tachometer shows 7500 rpm
